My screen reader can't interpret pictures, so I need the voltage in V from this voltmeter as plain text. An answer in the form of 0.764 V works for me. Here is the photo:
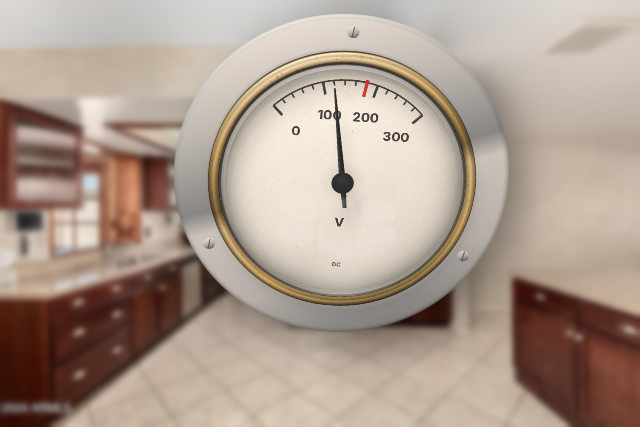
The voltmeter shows 120 V
